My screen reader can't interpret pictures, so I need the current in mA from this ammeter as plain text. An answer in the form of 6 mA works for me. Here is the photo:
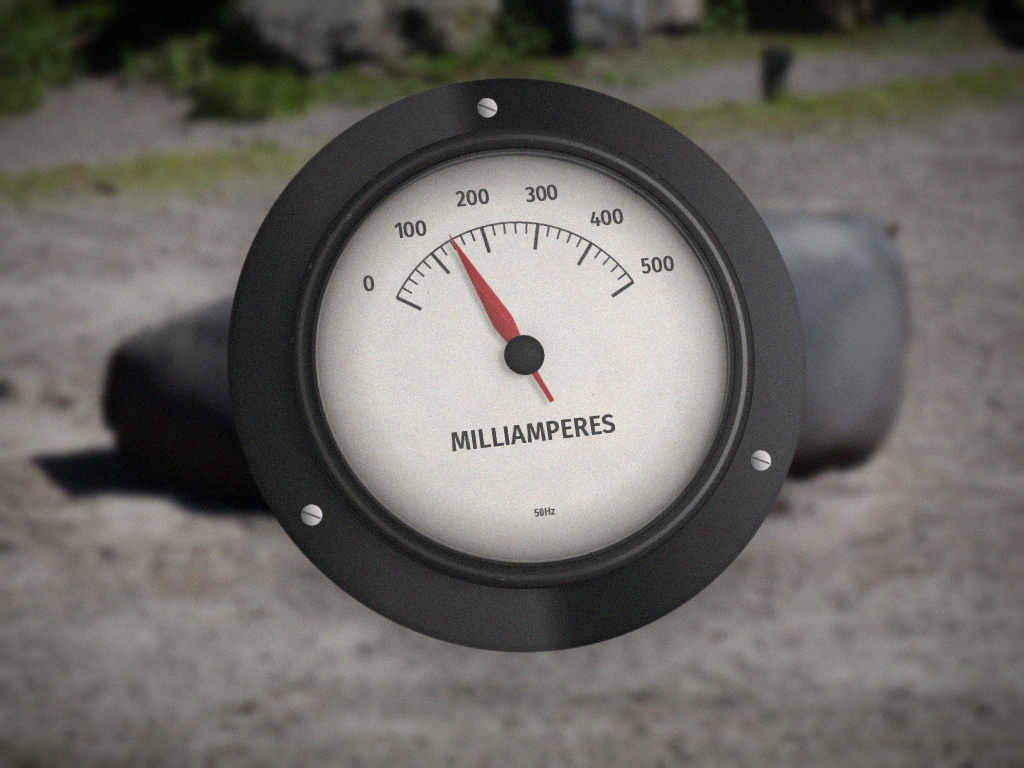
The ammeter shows 140 mA
